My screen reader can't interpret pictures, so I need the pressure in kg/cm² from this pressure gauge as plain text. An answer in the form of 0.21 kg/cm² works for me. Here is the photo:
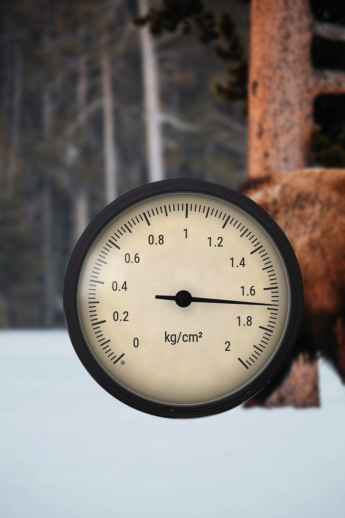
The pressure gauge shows 1.68 kg/cm²
